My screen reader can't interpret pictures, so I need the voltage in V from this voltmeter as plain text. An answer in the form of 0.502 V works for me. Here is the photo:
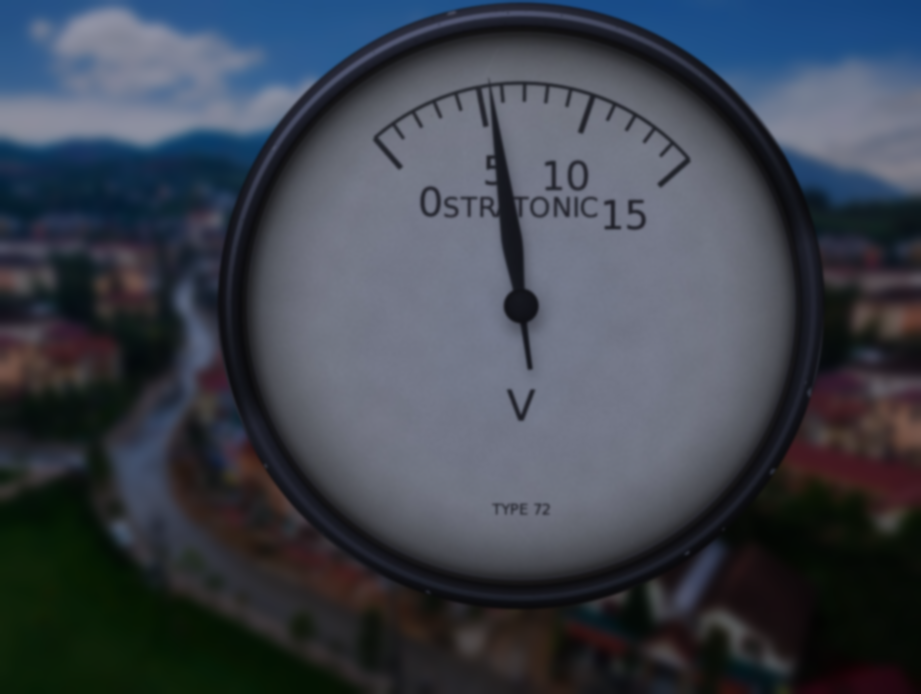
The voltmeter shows 5.5 V
